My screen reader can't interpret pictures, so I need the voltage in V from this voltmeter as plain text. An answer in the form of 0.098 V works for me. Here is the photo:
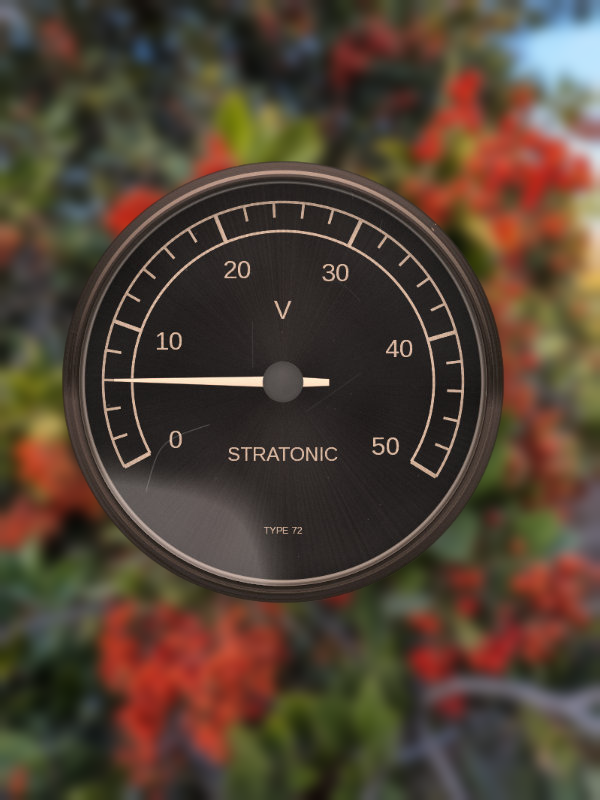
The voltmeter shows 6 V
